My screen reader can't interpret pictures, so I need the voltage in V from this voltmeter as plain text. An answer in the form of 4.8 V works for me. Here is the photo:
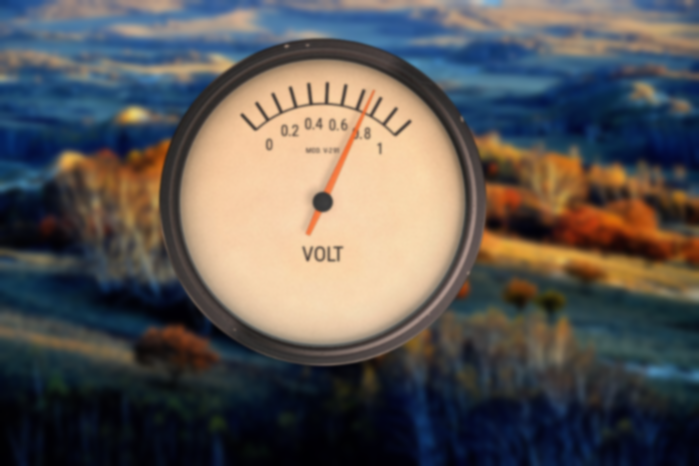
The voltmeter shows 0.75 V
